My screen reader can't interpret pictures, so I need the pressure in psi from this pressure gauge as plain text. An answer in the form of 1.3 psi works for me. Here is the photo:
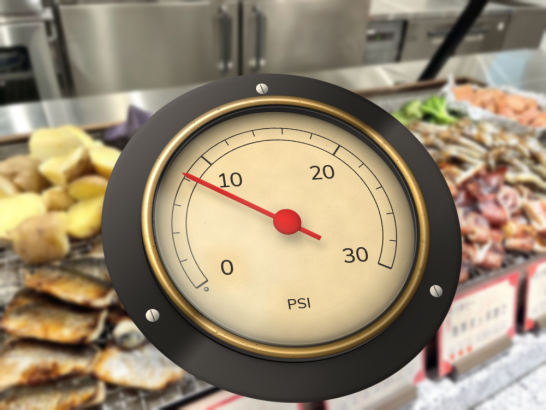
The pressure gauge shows 8 psi
